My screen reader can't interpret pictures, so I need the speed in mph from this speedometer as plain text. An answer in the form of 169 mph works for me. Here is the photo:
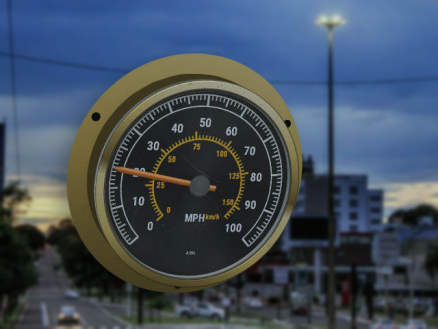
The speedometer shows 20 mph
